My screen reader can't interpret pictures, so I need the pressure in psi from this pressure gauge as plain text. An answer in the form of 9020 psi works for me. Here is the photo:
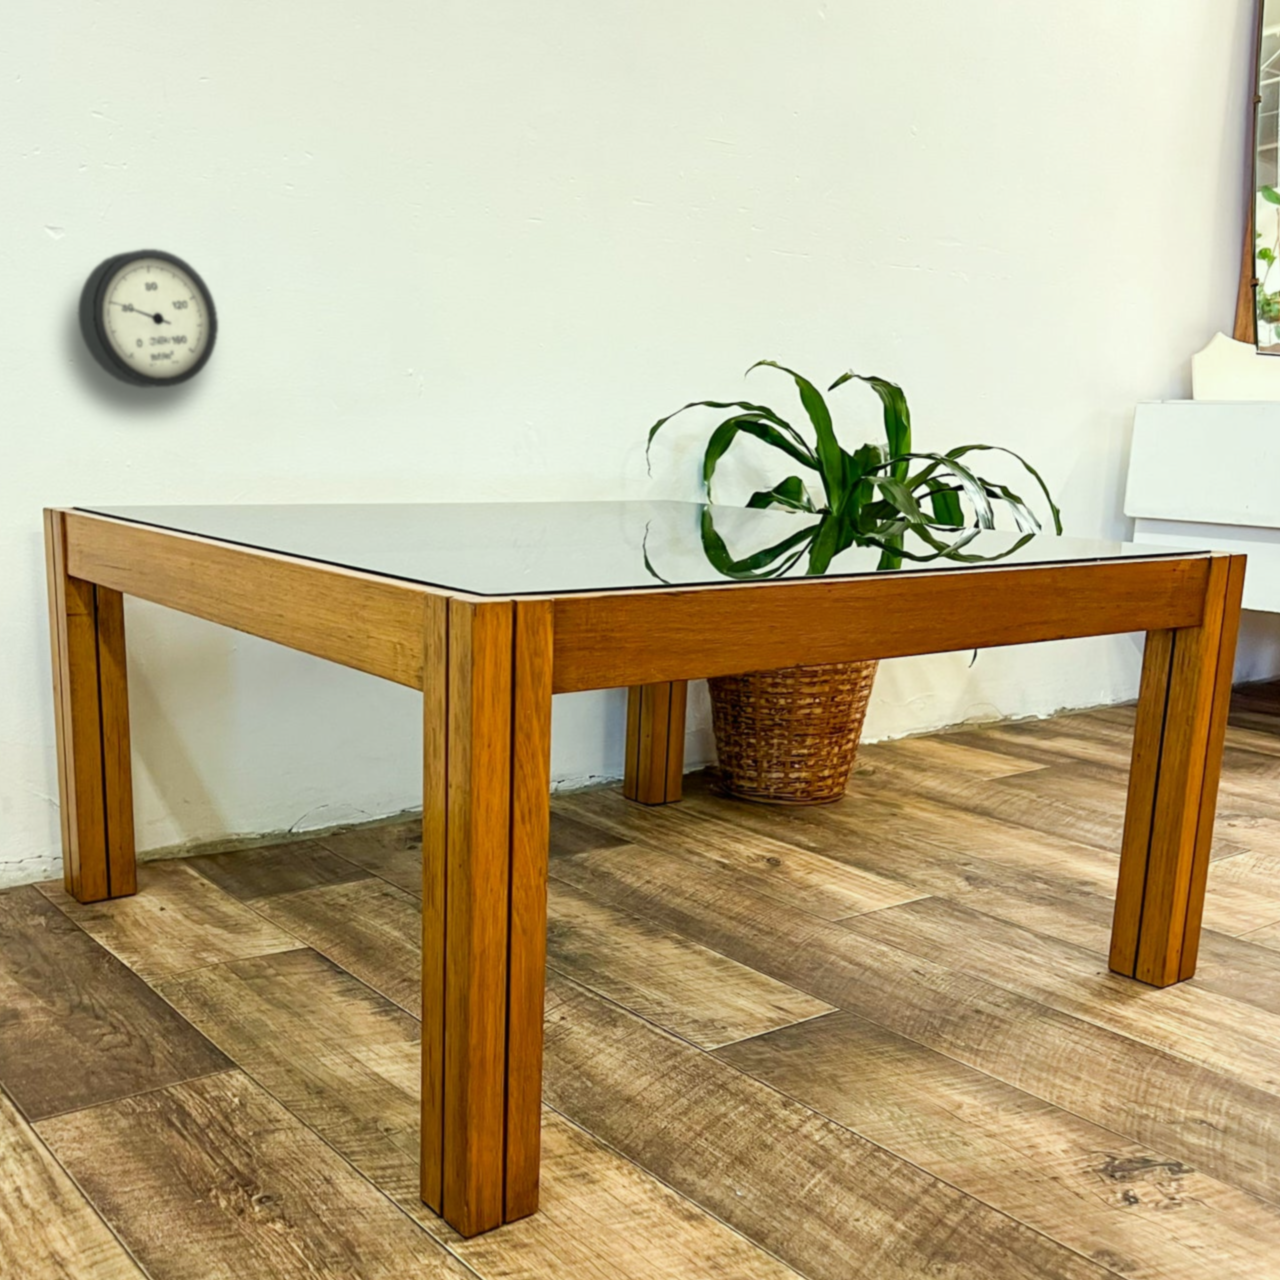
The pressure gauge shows 40 psi
